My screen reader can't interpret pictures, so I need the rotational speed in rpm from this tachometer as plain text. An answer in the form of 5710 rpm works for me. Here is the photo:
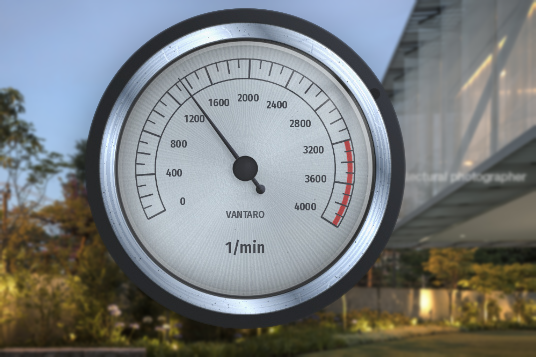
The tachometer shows 1350 rpm
